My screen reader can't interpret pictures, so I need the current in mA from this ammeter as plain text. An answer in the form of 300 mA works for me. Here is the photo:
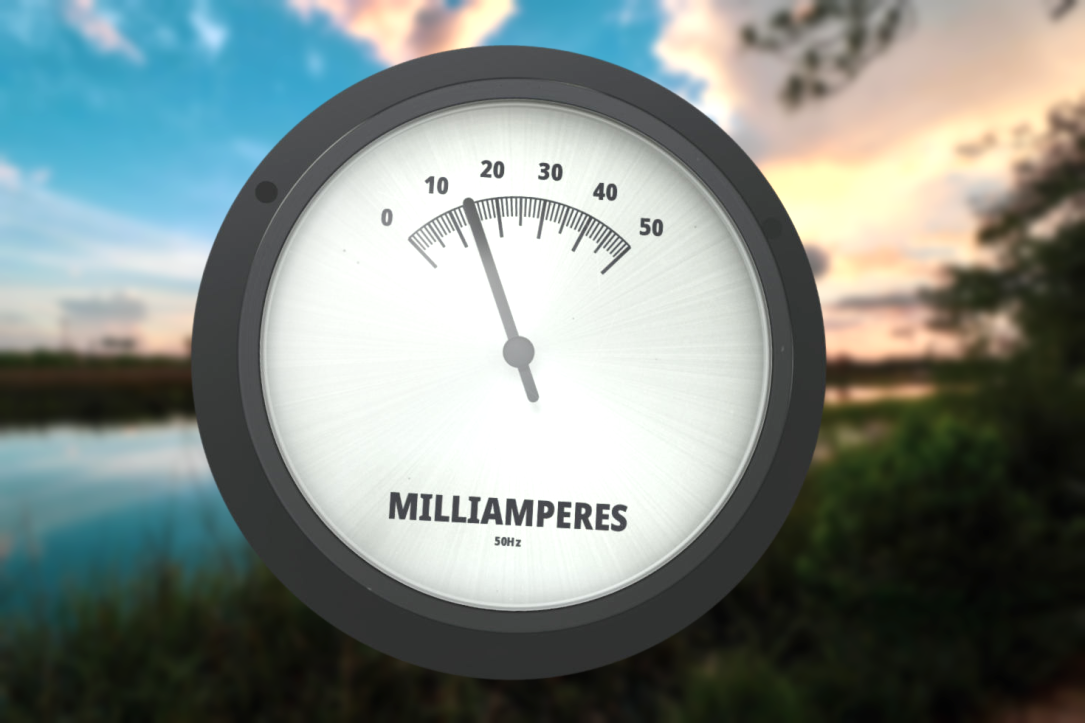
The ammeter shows 14 mA
